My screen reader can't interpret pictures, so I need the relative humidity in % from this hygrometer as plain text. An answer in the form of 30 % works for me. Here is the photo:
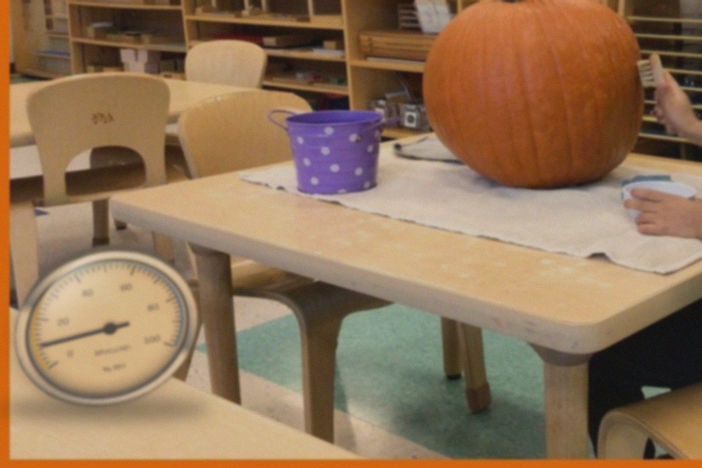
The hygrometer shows 10 %
